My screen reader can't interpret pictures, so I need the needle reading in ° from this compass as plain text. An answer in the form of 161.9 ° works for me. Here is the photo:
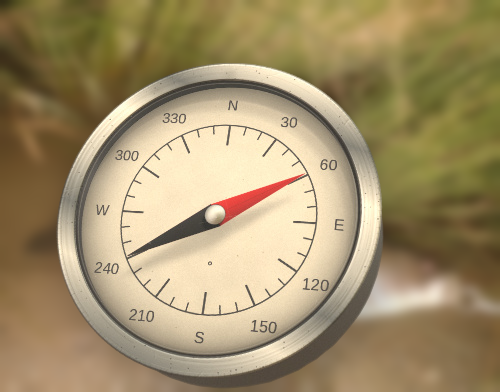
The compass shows 60 °
